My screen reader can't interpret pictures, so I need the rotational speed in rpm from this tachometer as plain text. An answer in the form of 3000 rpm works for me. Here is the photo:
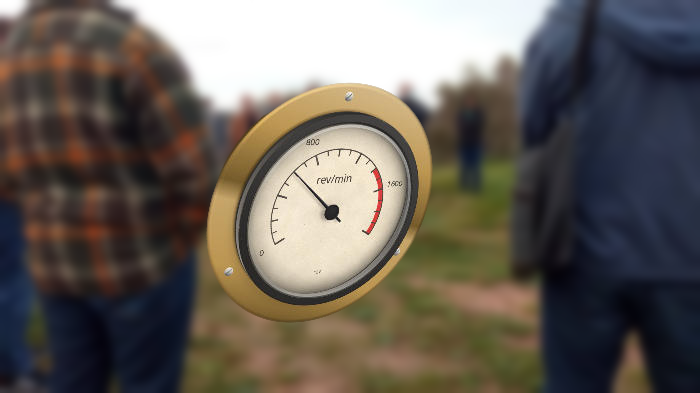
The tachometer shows 600 rpm
